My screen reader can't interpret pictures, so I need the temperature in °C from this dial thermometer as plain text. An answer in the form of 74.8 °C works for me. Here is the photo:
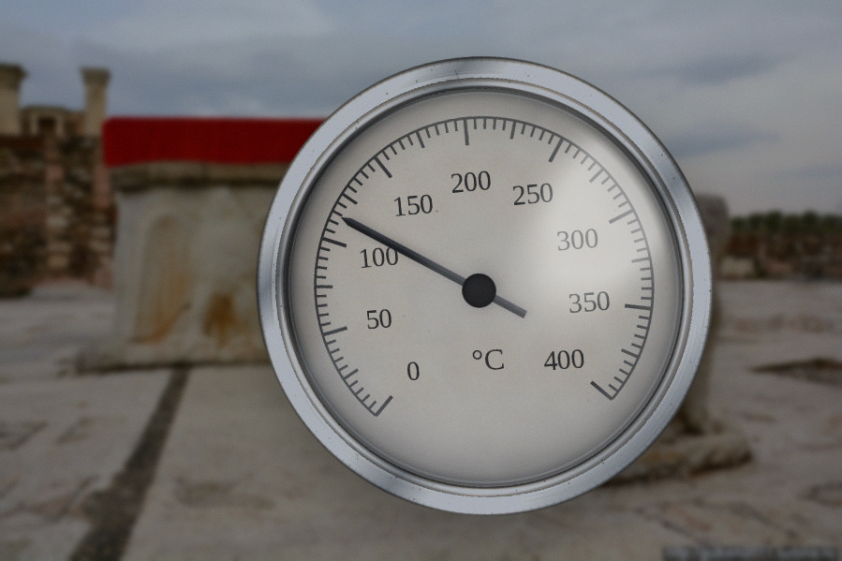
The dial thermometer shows 115 °C
